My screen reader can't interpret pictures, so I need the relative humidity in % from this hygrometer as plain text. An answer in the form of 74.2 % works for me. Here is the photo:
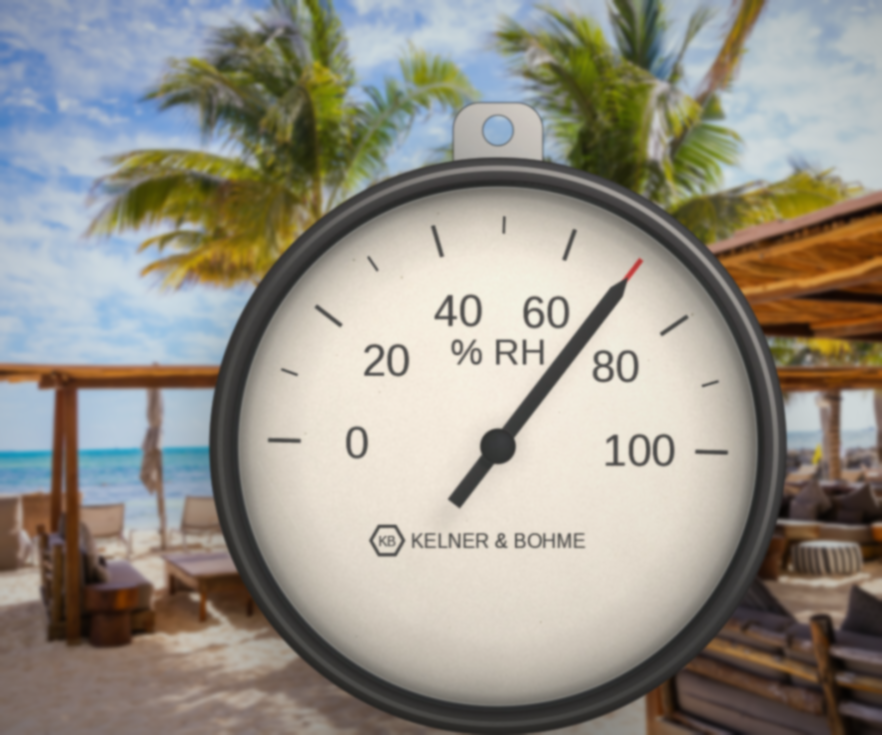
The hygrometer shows 70 %
